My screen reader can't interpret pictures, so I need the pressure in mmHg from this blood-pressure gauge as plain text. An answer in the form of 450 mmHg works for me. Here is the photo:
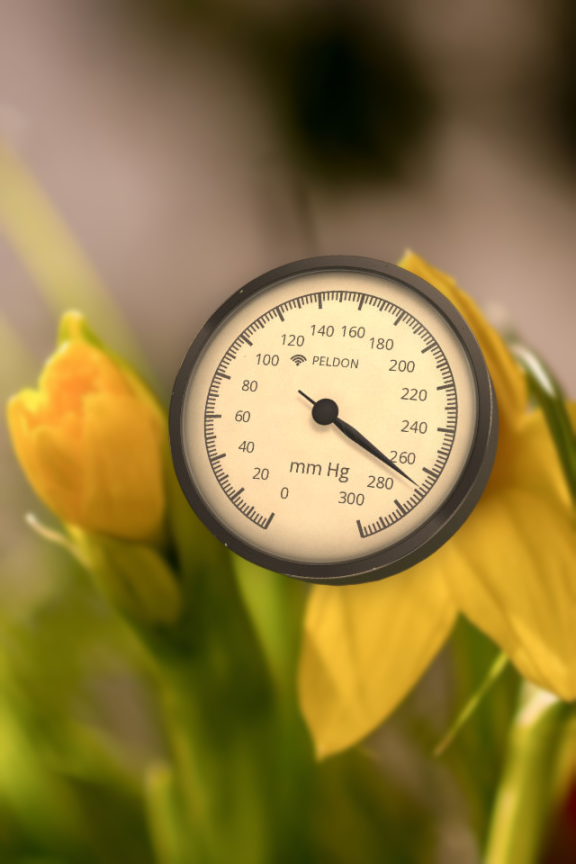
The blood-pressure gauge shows 268 mmHg
